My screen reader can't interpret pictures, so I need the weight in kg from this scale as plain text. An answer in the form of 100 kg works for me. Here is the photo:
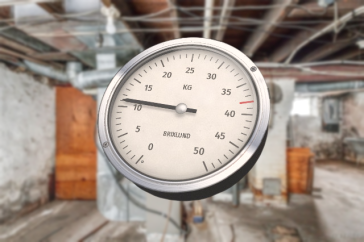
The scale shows 11 kg
